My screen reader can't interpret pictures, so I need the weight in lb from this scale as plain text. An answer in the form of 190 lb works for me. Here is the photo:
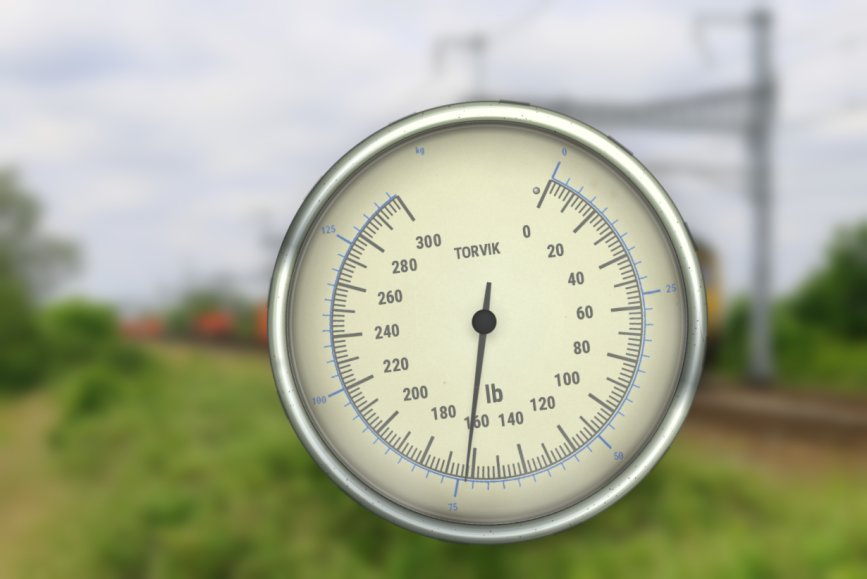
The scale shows 162 lb
